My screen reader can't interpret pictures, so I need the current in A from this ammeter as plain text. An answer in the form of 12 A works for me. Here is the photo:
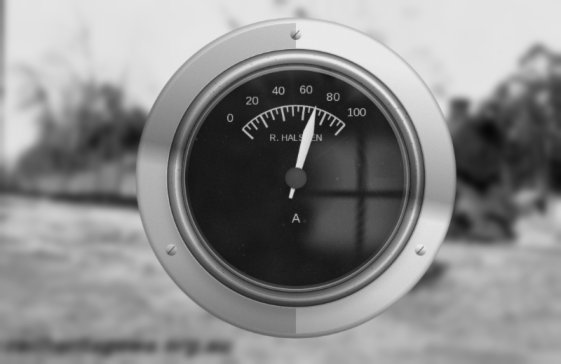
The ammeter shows 70 A
